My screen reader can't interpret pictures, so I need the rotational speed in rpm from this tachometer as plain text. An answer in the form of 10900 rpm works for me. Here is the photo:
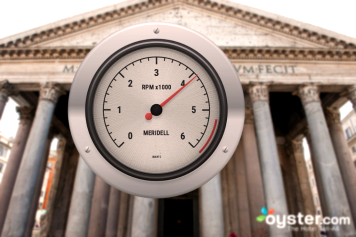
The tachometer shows 4100 rpm
